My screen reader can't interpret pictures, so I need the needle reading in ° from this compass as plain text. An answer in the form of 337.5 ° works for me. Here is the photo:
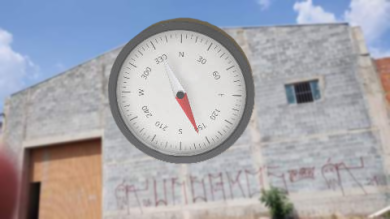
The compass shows 155 °
